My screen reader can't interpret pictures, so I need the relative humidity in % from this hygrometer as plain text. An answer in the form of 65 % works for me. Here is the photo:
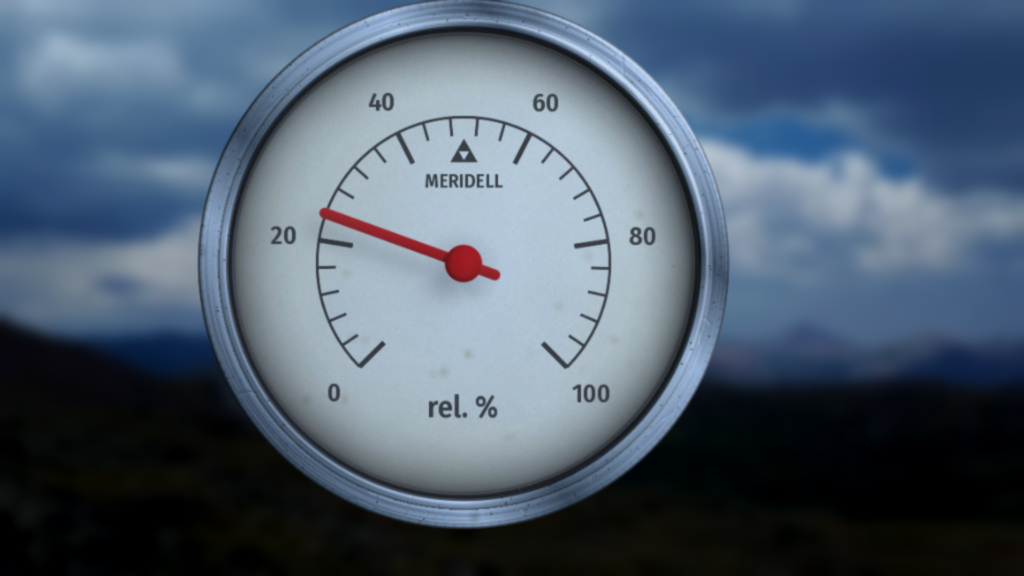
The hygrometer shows 24 %
